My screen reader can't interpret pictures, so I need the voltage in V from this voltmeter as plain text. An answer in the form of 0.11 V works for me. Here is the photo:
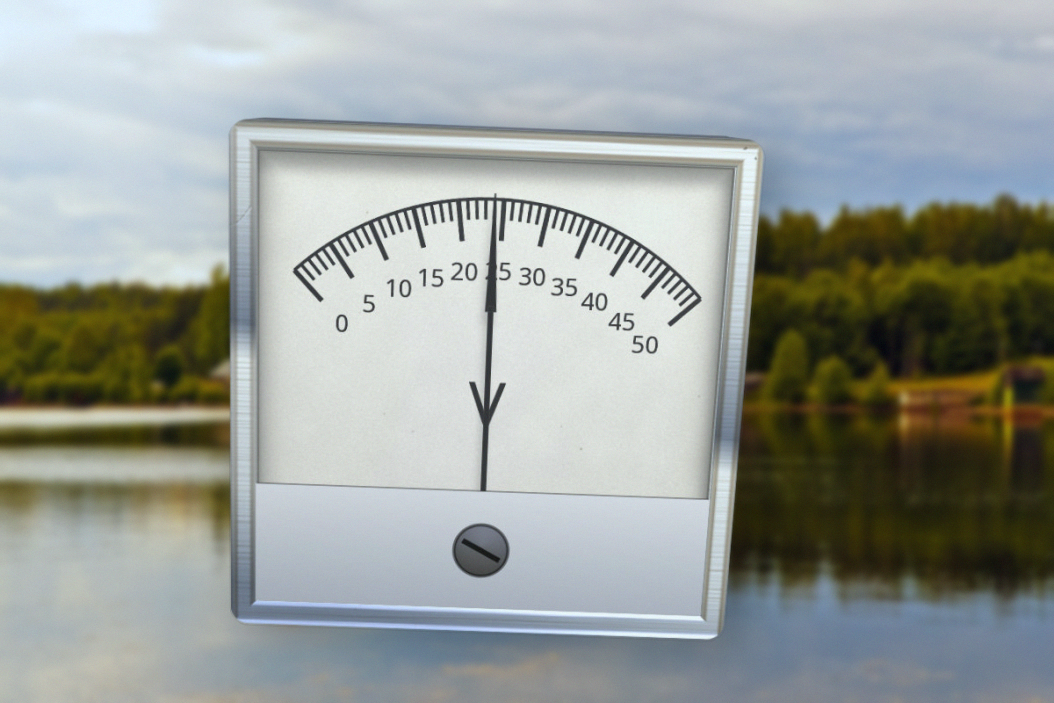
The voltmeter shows 24 V
